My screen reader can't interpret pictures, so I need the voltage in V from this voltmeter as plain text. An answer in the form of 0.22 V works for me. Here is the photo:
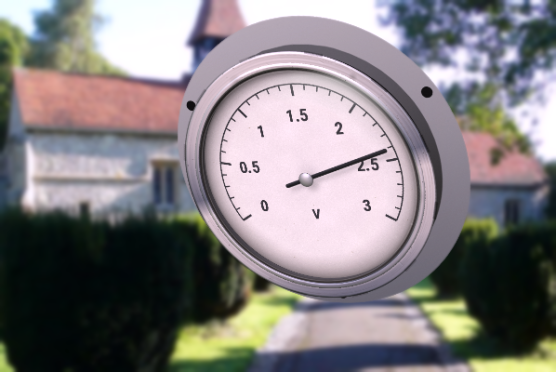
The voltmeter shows 2.4 V
